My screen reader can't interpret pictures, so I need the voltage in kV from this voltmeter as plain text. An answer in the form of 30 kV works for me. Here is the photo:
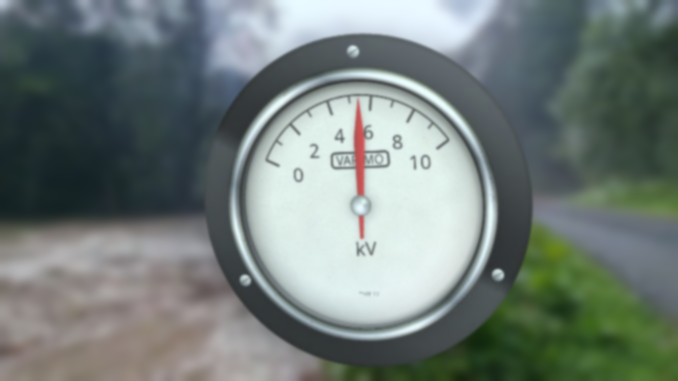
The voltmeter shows 5.5 kV
